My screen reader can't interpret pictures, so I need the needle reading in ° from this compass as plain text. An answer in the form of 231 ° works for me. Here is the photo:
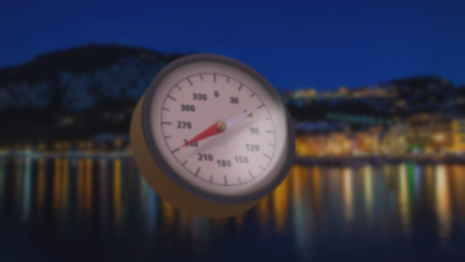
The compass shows 240 °
